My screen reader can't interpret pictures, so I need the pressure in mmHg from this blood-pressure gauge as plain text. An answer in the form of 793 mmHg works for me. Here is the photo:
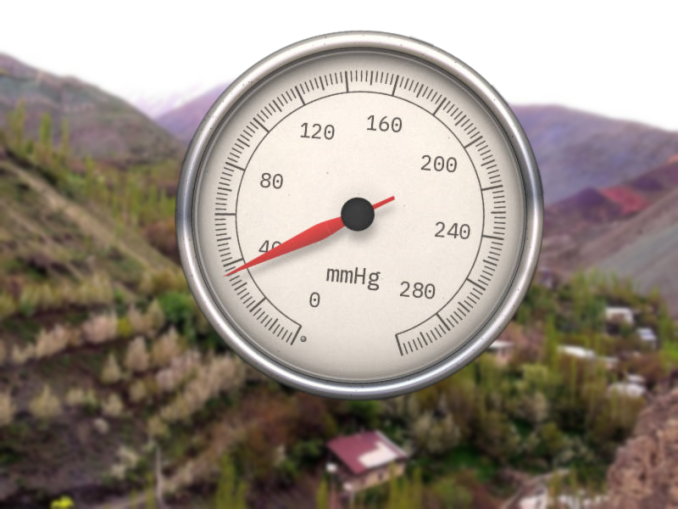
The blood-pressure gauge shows 36 mmHg
